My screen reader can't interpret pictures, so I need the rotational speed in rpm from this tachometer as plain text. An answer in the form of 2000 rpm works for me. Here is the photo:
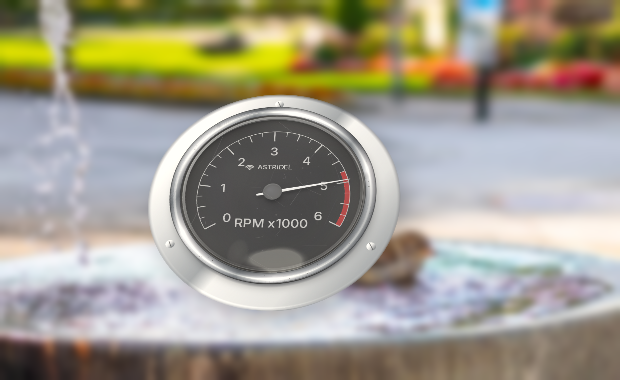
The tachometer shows 5000 rpm
